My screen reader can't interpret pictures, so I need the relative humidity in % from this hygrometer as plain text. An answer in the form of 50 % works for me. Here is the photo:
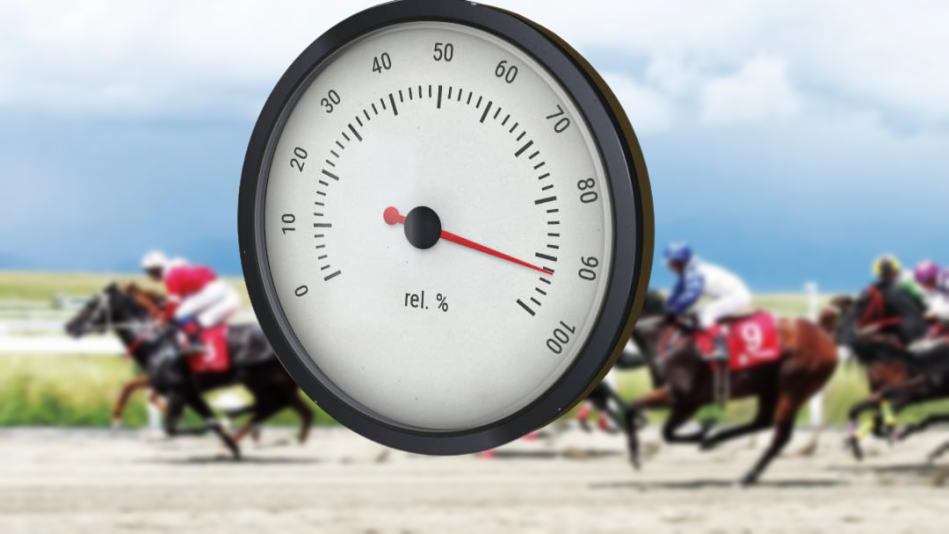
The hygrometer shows 92 %
